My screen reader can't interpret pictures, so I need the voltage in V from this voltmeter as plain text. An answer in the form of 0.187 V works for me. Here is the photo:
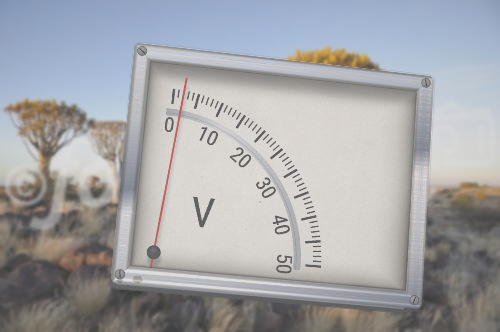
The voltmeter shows 2 V
